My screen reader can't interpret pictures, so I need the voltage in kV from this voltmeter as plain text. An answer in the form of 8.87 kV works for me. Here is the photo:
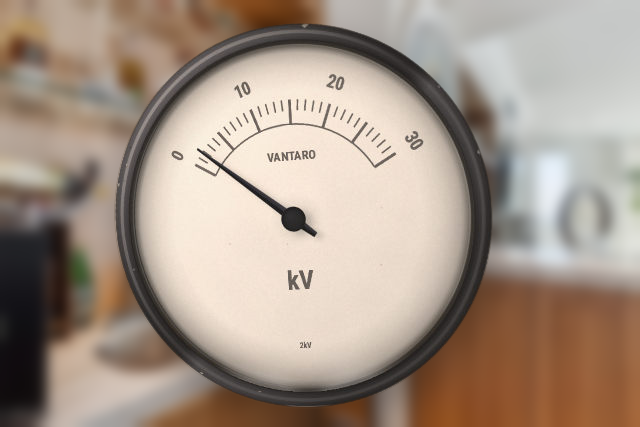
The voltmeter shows 2 kV
